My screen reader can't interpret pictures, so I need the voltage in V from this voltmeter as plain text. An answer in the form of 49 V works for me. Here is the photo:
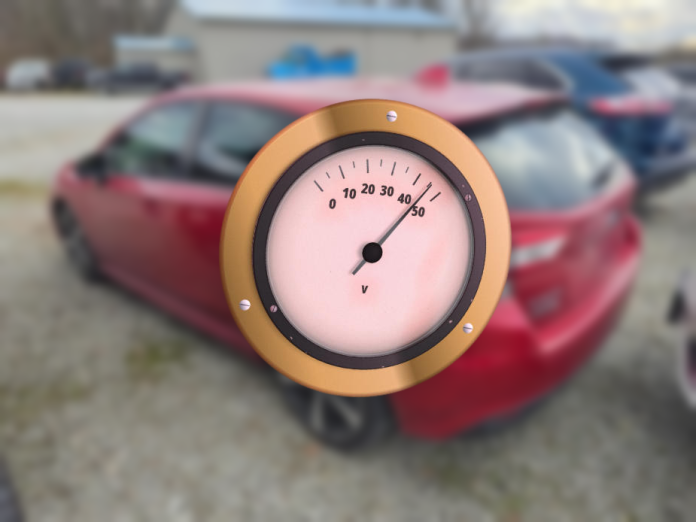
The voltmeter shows 45 V
